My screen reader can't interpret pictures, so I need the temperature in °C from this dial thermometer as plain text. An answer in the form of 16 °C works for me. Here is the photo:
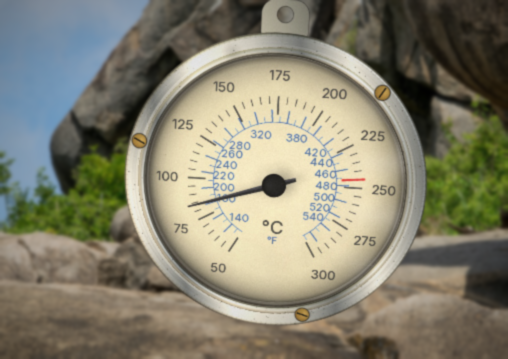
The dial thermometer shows 85 °C
